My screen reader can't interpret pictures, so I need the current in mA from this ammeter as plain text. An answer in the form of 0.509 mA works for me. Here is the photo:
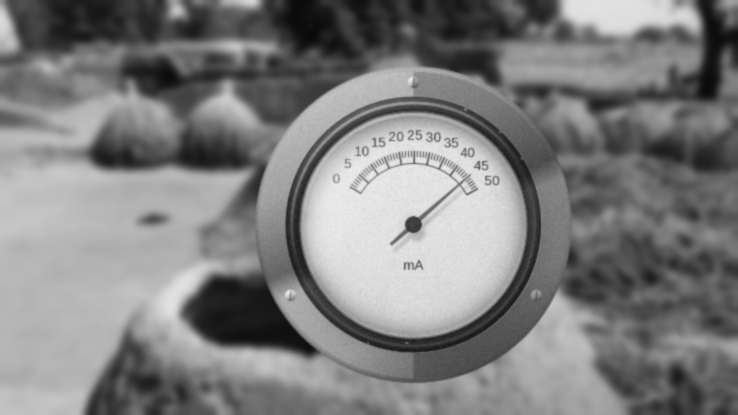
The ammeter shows 45 mA
